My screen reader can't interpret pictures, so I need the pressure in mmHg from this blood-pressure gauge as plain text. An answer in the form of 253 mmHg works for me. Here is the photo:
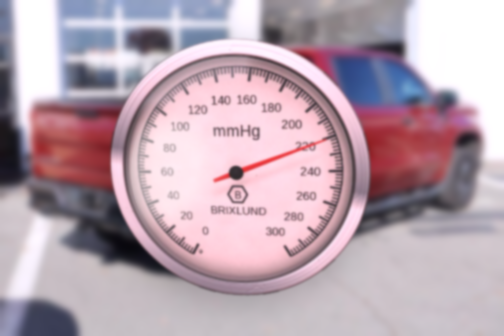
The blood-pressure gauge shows 220 mmHg
